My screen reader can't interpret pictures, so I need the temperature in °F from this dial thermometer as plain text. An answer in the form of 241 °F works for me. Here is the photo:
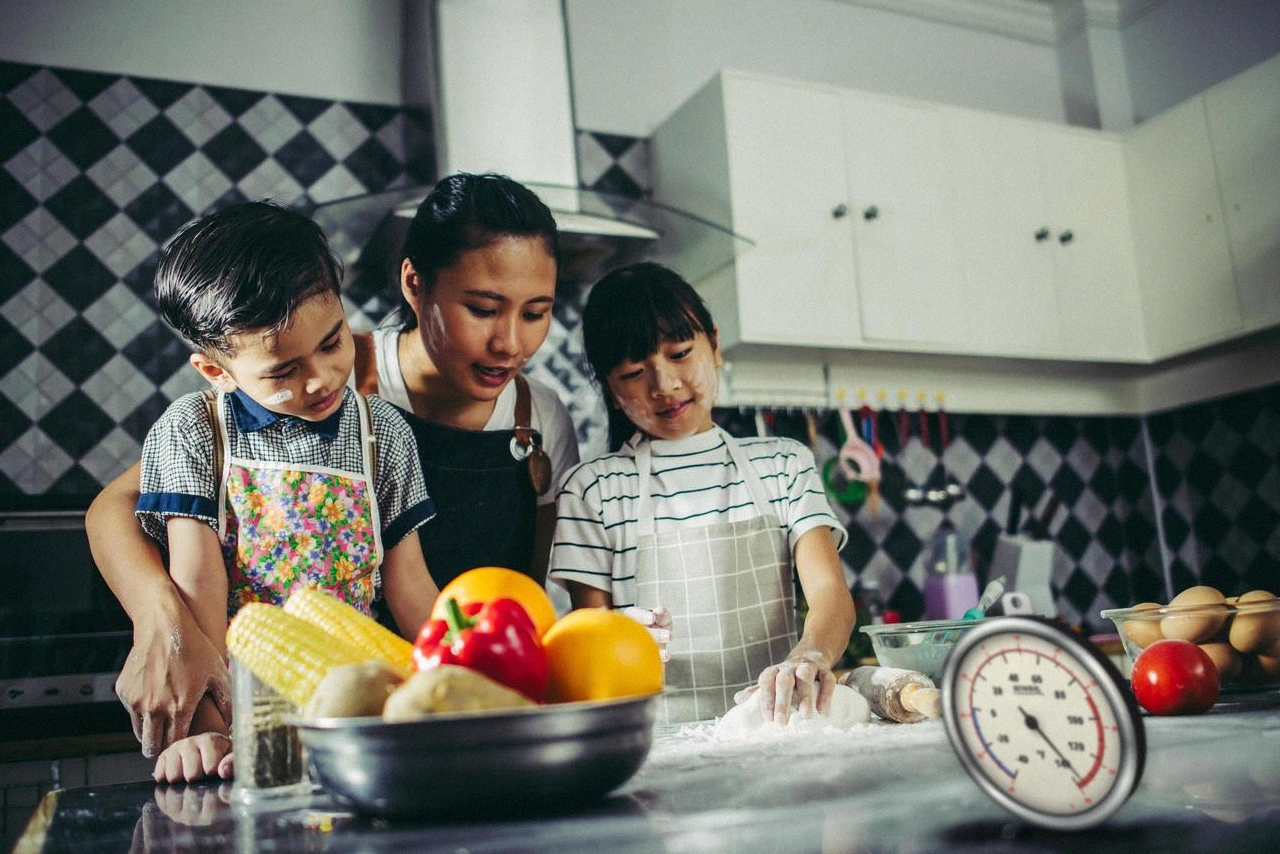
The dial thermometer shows 135 °F
